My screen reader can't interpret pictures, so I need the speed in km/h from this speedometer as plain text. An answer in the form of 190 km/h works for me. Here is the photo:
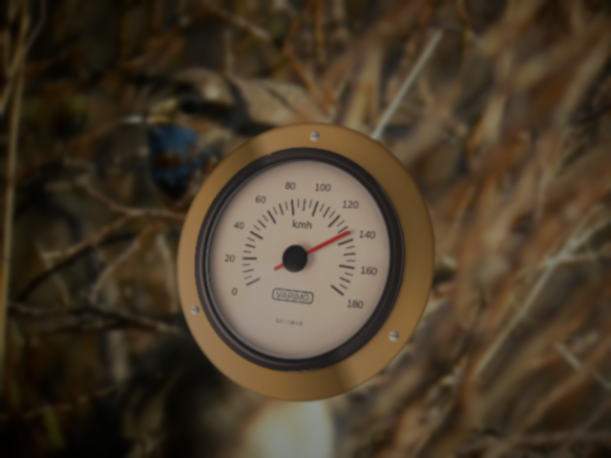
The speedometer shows 135 km/h
